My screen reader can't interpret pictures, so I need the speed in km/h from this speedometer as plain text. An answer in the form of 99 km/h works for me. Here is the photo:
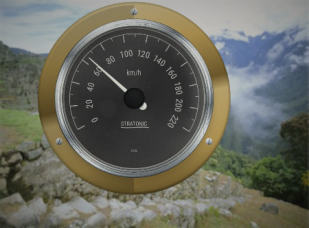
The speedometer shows 65 km/h
